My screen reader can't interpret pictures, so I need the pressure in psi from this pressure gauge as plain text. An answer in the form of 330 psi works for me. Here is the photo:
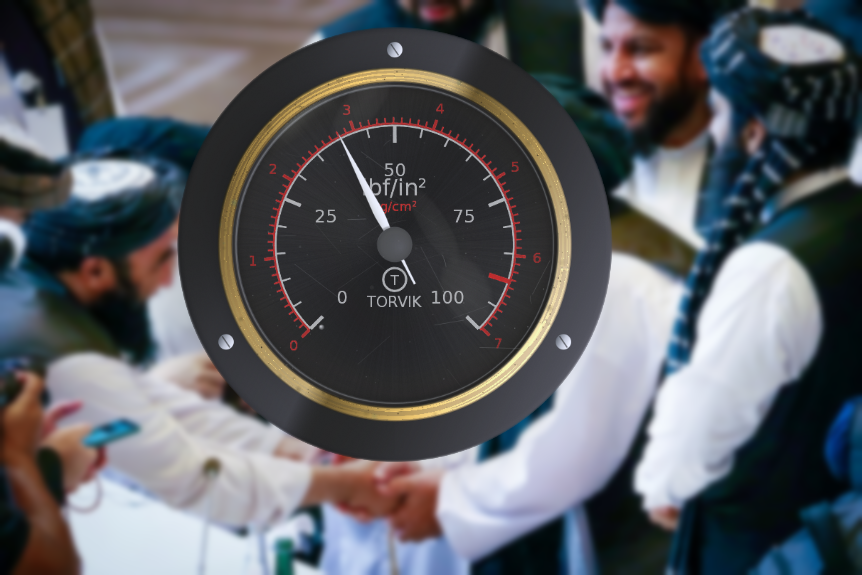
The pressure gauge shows 40 psi
